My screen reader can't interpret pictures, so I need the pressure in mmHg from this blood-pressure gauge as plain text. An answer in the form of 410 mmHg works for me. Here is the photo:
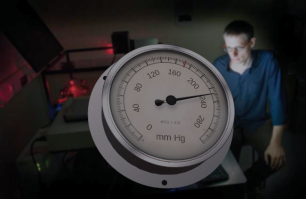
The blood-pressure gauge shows 230 mmHg
